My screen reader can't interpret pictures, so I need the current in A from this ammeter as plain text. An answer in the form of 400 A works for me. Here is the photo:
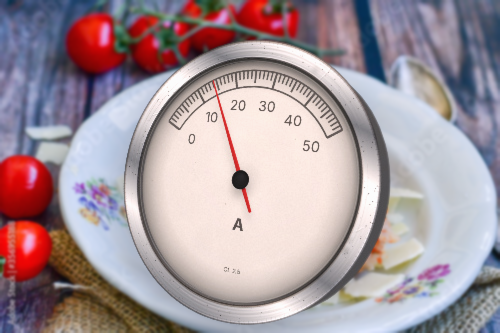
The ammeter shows 15 A
